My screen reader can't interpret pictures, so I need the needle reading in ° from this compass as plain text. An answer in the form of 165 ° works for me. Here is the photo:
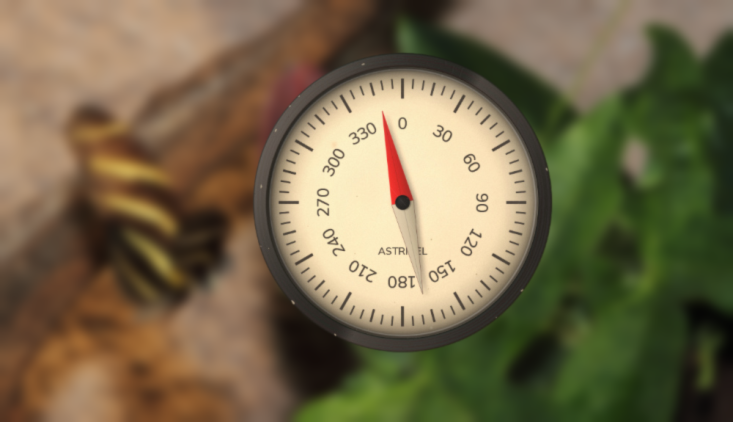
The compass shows 347.5 °
